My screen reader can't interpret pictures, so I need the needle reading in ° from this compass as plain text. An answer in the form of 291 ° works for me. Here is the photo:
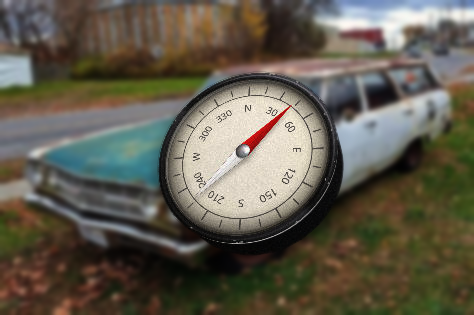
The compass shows 45 °
